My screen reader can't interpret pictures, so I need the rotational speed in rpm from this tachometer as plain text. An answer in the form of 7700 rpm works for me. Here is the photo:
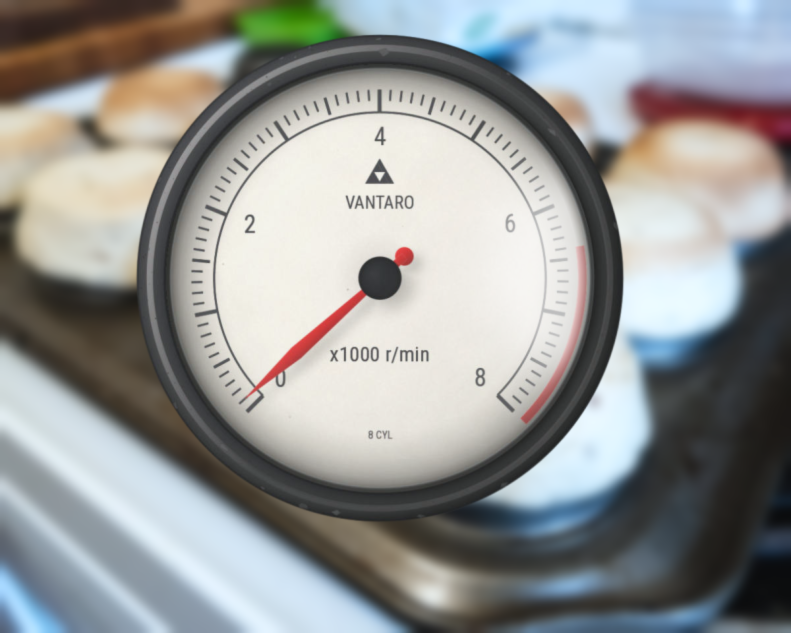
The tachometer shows 100 rpm
